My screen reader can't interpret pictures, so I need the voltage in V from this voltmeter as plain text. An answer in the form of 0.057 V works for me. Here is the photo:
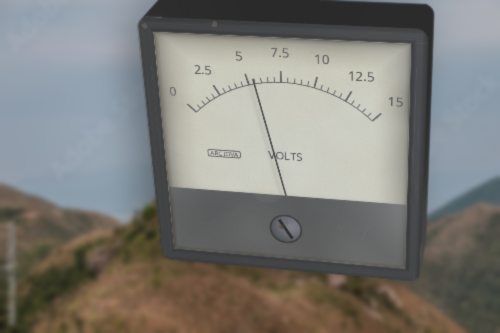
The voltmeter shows 5.5 V
